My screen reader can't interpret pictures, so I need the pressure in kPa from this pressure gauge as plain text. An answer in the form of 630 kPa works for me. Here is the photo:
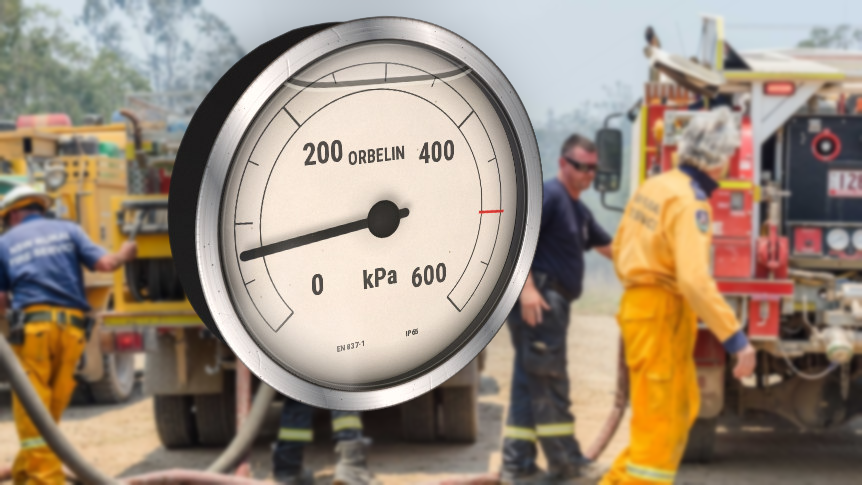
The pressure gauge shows 75 kPa
